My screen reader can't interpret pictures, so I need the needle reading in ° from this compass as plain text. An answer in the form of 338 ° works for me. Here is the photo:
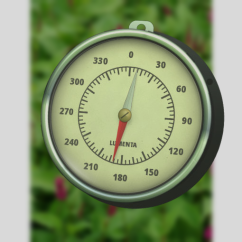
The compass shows 190 °
